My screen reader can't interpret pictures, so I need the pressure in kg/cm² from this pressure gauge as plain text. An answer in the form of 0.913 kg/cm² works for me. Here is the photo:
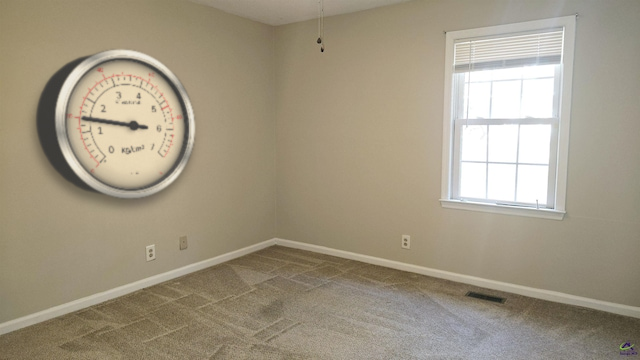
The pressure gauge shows 1.4 kg/cm²
